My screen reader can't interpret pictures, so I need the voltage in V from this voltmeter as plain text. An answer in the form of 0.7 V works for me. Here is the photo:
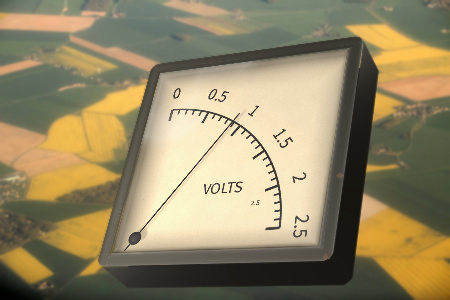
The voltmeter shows 0.9 V
